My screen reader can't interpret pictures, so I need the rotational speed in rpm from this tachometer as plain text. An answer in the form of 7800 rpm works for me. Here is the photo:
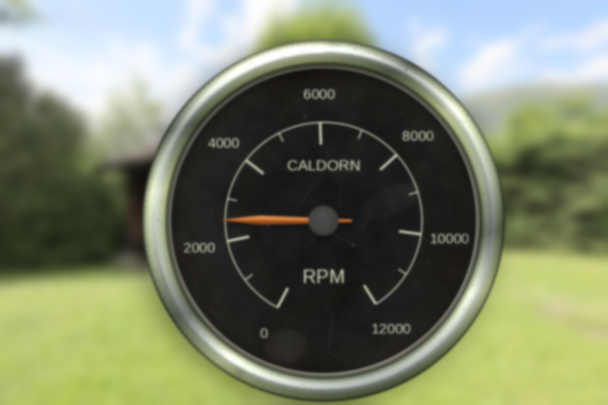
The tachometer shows 2500 rpm
